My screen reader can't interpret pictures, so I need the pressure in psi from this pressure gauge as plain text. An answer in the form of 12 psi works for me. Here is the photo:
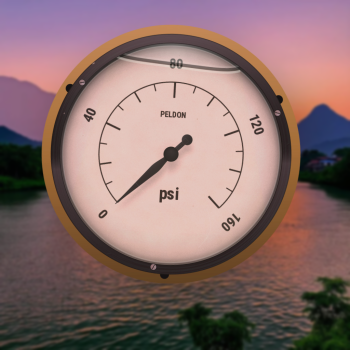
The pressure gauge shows 0 psi
